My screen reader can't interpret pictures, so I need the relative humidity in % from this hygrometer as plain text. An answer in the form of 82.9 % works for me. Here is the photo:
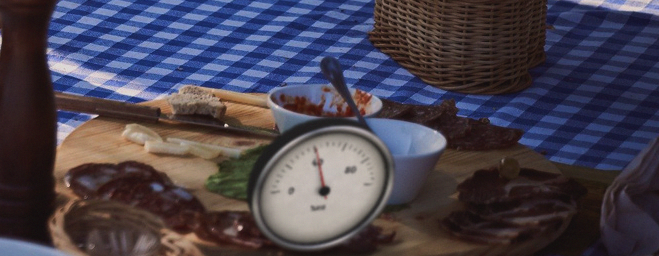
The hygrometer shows 40 %
